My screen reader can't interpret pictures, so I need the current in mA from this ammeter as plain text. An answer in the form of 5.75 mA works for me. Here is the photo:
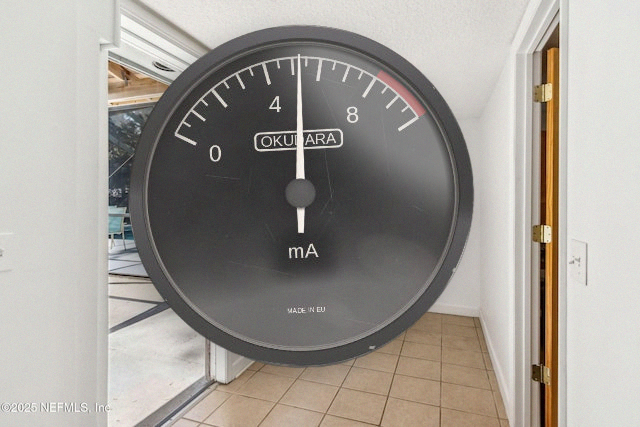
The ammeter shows 5.25 mA
